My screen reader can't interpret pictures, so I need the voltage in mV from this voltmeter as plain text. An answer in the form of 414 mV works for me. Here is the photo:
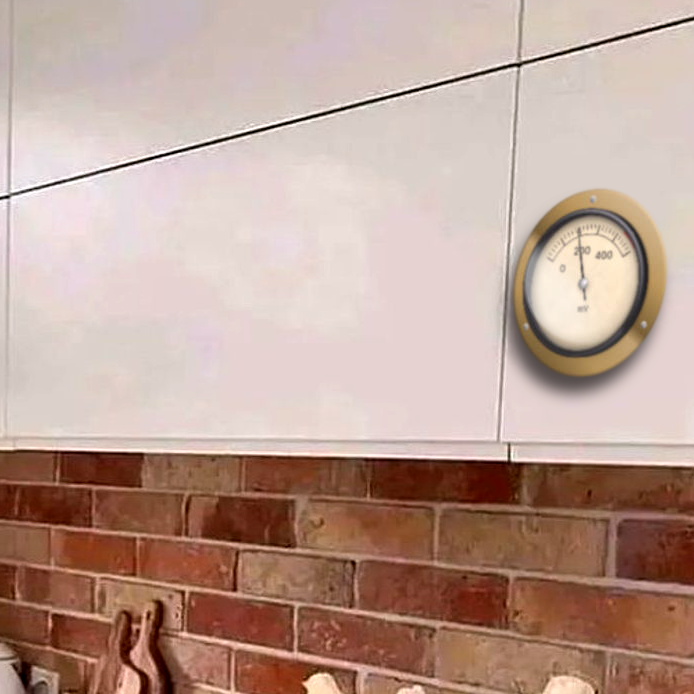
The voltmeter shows 200 mV
